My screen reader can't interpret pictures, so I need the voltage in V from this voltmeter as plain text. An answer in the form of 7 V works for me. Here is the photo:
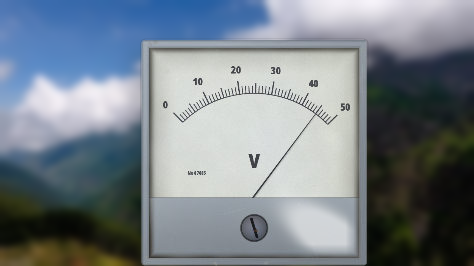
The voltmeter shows 45 V
